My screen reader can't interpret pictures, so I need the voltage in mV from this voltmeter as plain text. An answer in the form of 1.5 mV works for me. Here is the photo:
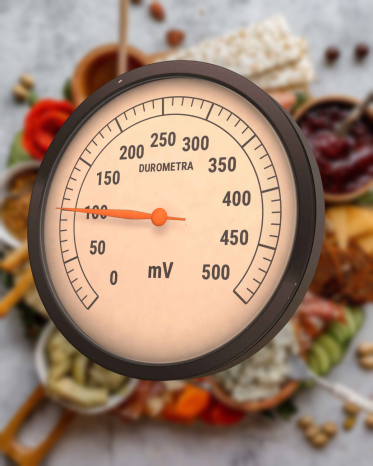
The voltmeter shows 100 mV
